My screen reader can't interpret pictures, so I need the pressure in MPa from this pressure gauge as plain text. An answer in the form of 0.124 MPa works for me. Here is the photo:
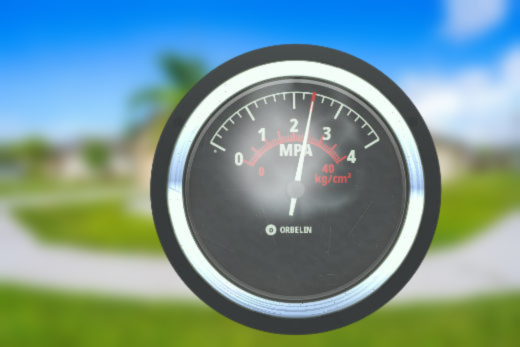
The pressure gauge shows 2.4 MPa
